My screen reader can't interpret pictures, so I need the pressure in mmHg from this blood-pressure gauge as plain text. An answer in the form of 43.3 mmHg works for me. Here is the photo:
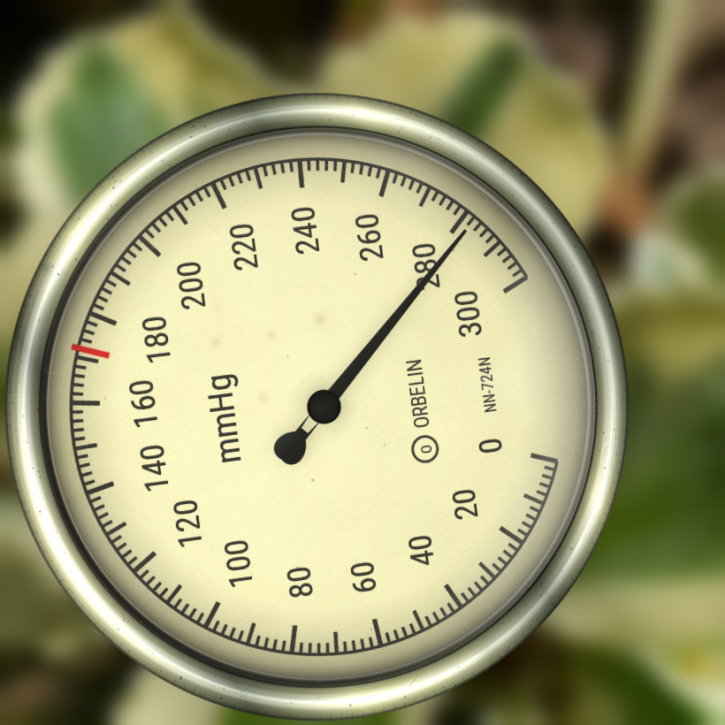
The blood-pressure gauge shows 282 mmHg
